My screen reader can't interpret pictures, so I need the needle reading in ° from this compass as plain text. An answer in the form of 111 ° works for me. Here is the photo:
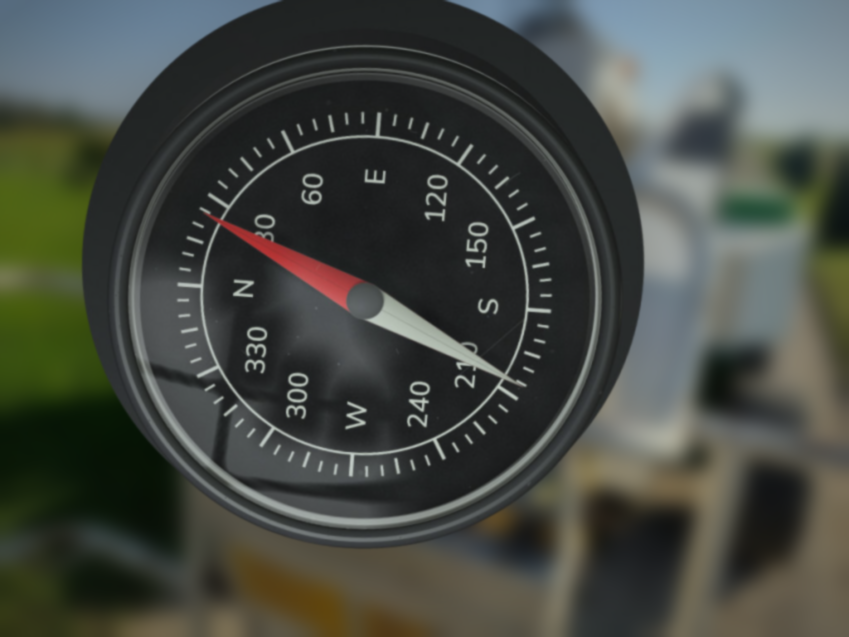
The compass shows 25 °
